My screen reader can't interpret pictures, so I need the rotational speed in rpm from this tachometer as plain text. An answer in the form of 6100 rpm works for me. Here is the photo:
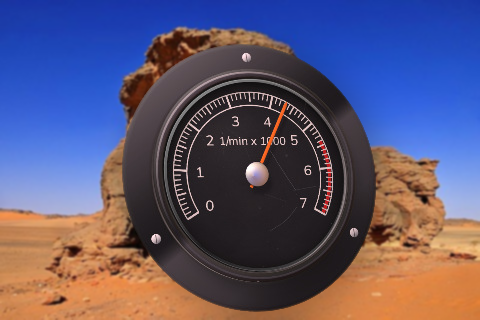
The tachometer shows 4300 rpm
